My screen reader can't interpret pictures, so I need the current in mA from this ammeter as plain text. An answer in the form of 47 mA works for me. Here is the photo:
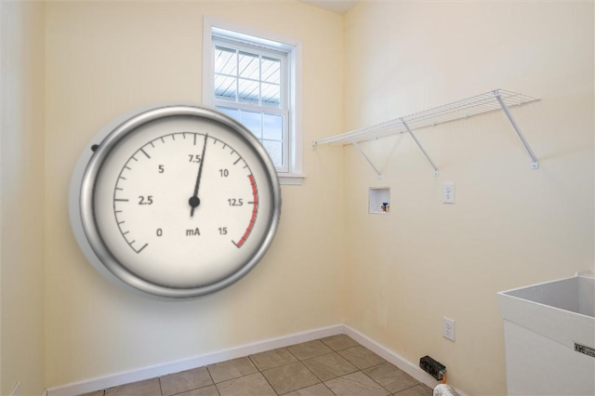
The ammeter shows 8 mA
